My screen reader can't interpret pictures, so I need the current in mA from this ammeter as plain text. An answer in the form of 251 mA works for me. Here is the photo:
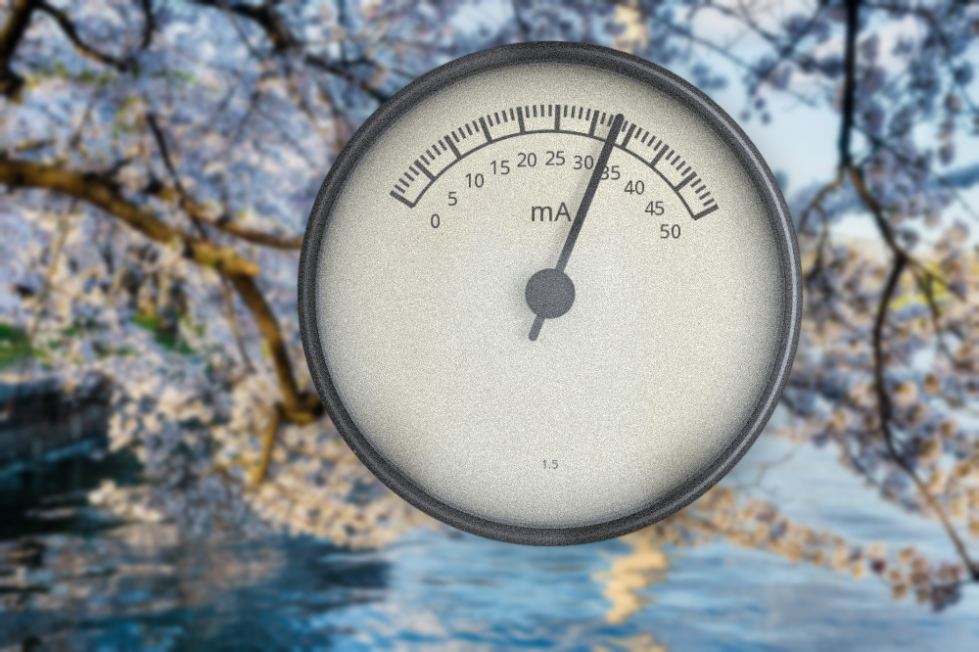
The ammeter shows 33 mA
